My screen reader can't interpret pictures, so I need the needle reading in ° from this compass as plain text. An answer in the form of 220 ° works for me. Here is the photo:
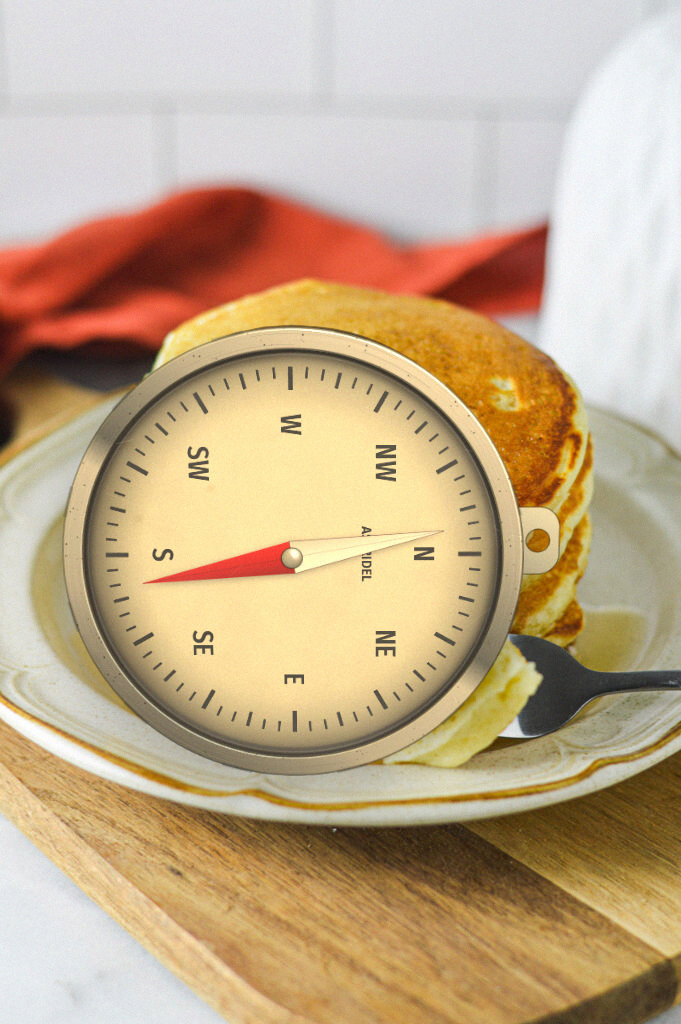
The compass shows 170 °
